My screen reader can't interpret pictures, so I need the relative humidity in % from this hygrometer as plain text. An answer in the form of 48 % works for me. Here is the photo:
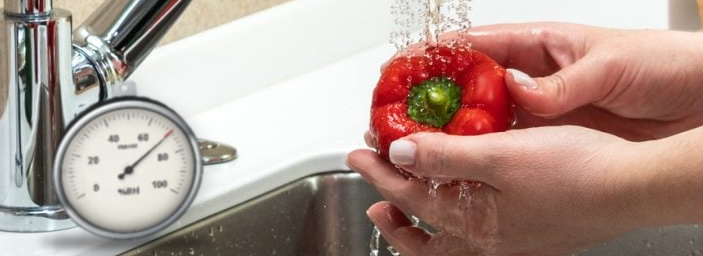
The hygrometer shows 70 %
